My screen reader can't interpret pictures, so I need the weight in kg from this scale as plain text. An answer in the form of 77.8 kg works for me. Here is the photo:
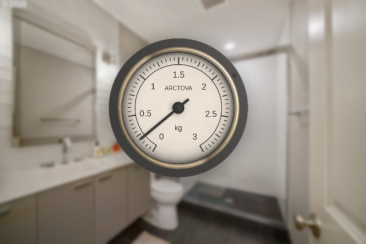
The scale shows 0.2 kg
